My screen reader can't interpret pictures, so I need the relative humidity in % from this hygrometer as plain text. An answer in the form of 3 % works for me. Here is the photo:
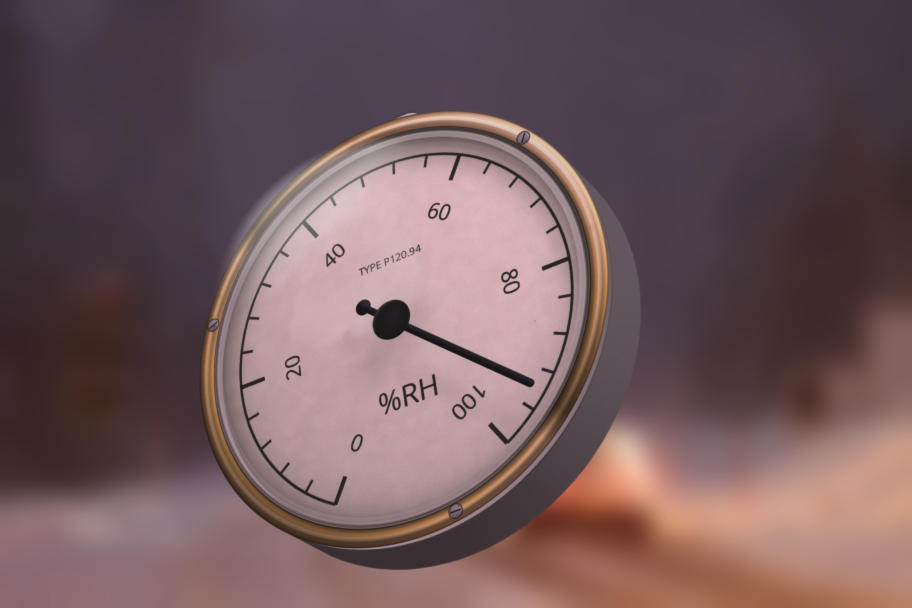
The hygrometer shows 94 %
